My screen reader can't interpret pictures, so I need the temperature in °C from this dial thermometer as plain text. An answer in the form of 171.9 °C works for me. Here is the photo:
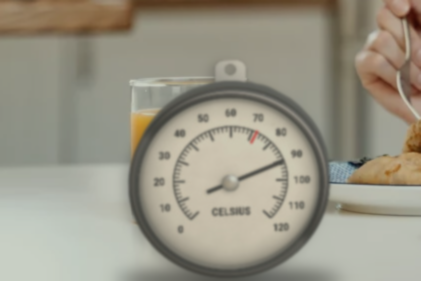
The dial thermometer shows 90 °C
